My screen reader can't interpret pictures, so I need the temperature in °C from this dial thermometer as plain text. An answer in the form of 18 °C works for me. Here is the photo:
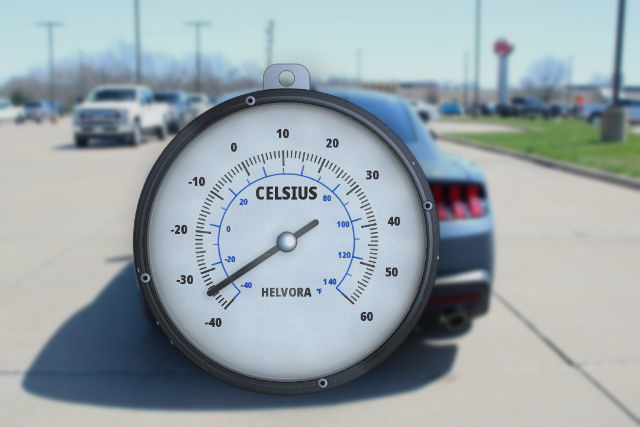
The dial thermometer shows -35 °C
